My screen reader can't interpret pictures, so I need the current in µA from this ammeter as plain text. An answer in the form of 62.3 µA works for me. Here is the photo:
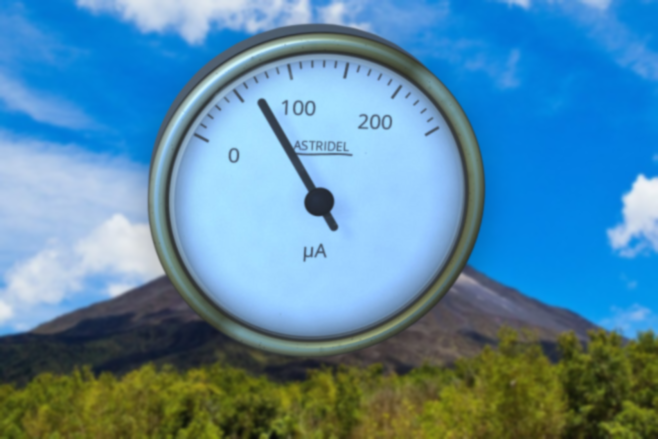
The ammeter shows 65 µA
